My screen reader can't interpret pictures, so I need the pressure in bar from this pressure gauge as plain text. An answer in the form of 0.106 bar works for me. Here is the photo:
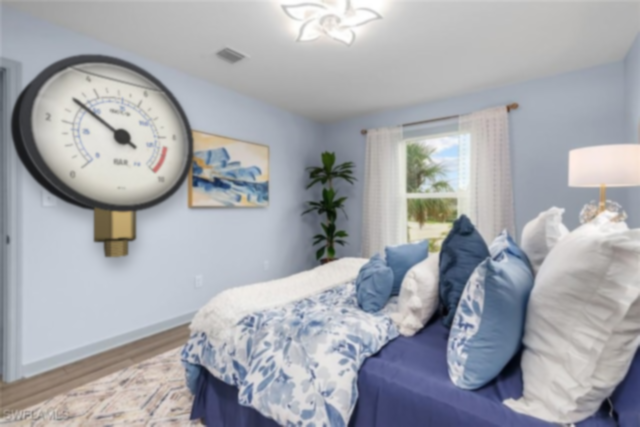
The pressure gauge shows 3 bar
